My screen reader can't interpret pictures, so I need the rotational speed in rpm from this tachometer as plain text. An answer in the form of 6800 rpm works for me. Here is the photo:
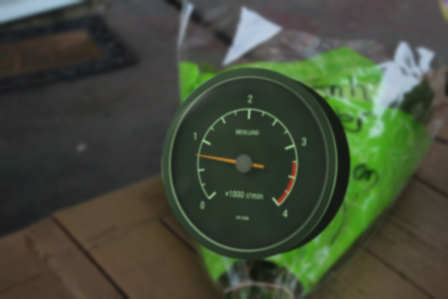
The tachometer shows 750 rpm
